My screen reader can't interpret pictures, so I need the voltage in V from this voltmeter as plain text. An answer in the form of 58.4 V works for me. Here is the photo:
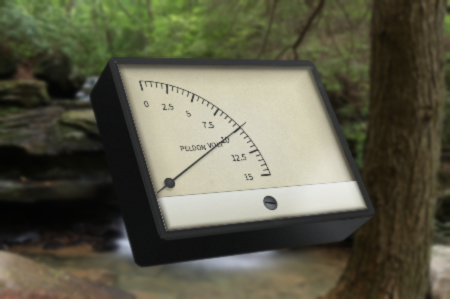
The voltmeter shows 10 V
